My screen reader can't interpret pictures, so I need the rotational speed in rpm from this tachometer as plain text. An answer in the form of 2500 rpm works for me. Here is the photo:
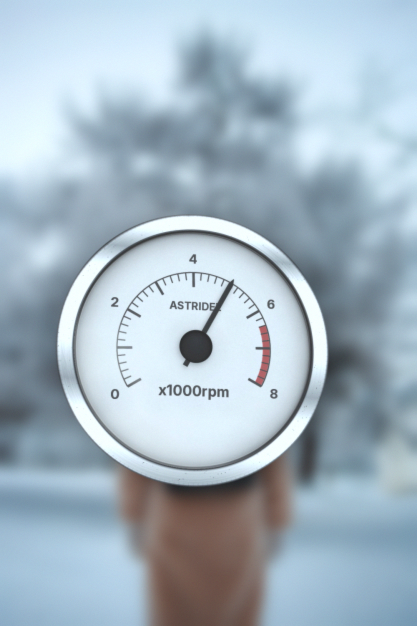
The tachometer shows 5000 rpm
